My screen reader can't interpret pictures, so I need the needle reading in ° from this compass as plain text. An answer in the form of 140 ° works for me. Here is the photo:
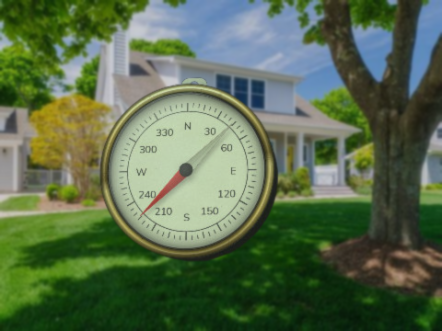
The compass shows 225 °
